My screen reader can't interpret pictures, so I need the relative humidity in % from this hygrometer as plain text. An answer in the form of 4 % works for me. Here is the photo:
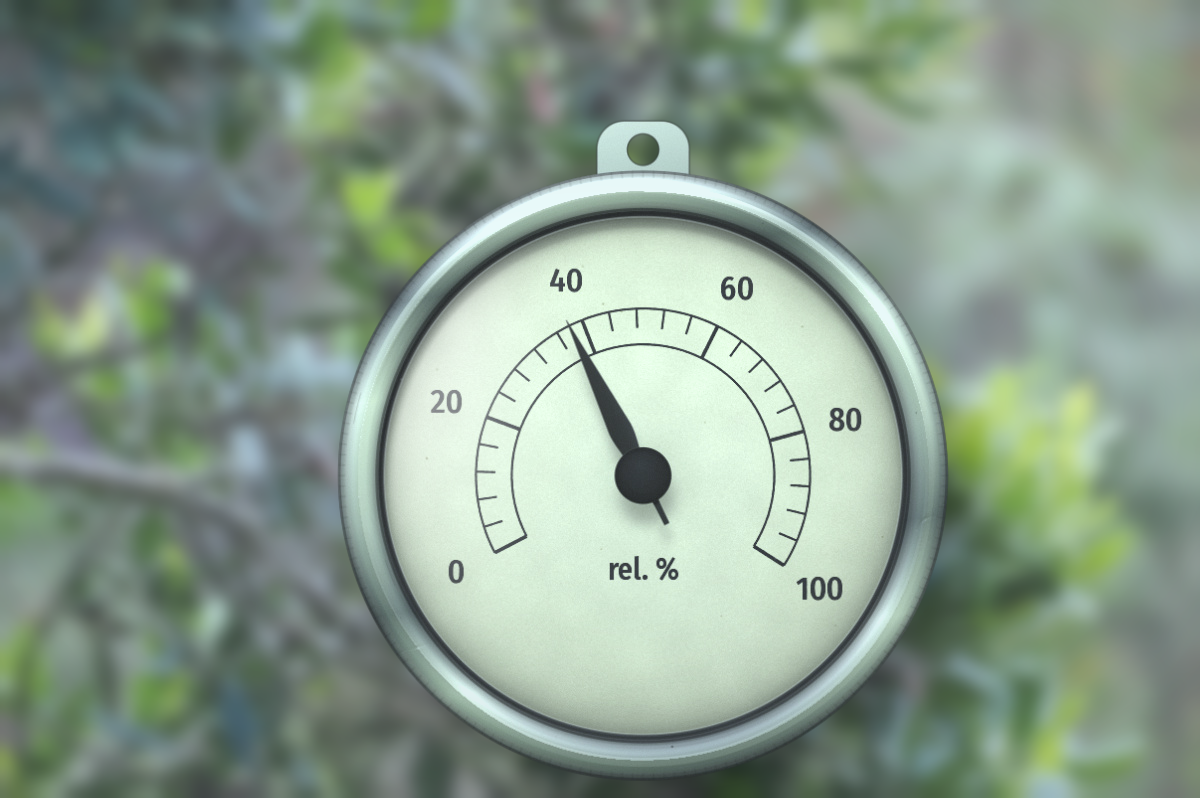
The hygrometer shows 38 %
